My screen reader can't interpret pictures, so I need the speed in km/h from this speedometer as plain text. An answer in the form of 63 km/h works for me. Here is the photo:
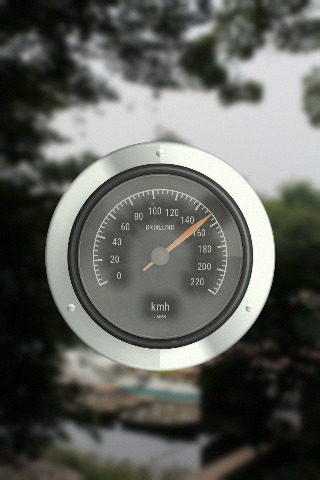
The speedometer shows 152 km/h
